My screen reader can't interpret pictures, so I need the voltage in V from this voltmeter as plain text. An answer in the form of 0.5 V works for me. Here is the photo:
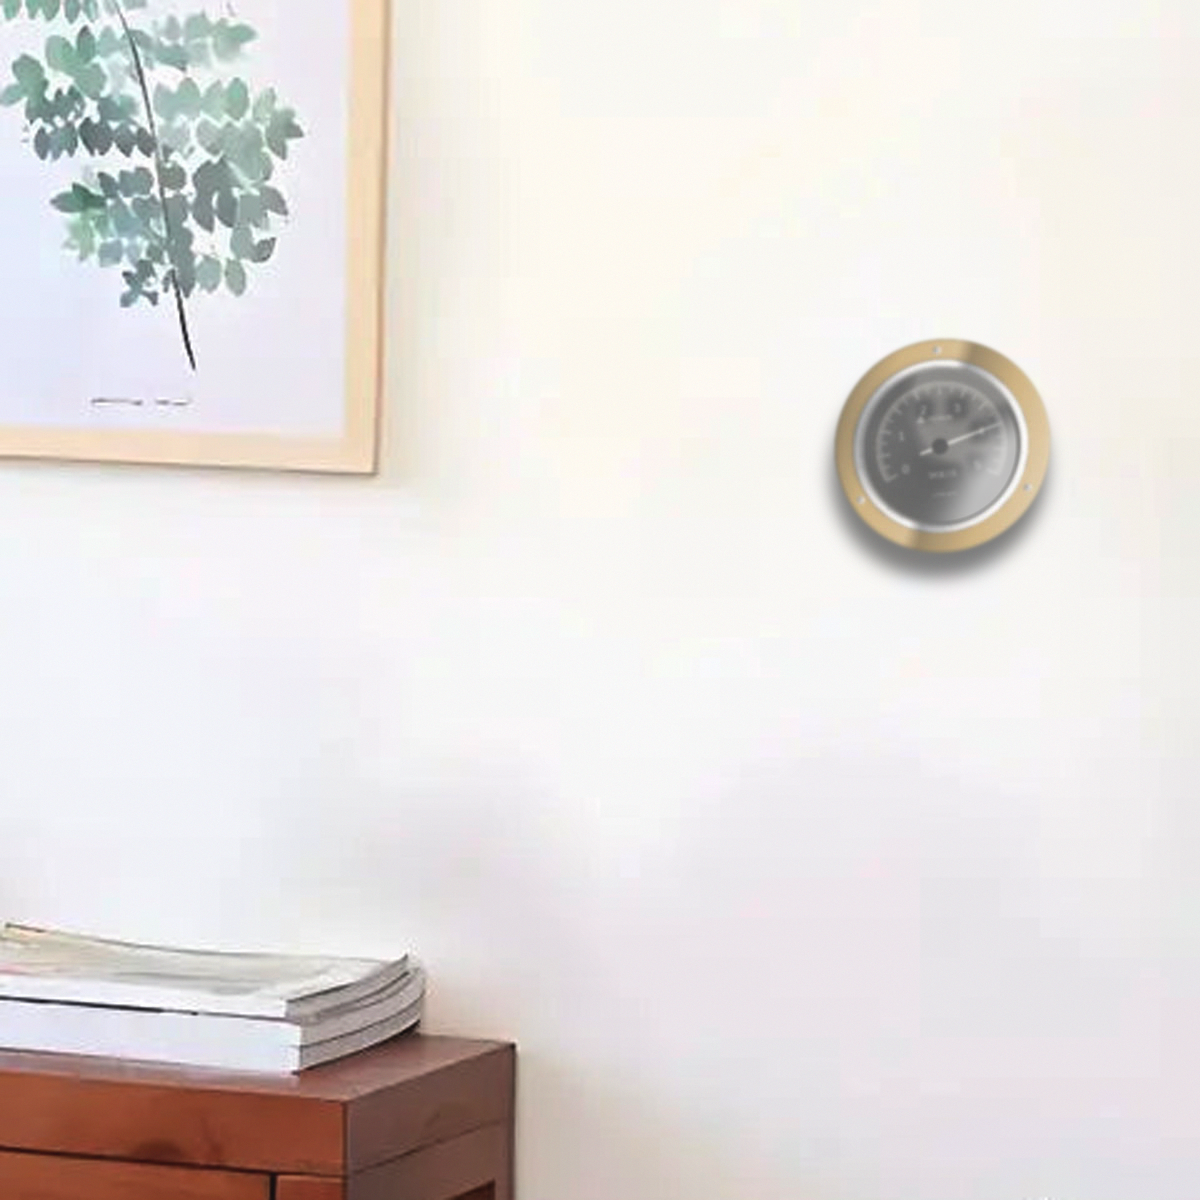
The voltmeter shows 4 V
